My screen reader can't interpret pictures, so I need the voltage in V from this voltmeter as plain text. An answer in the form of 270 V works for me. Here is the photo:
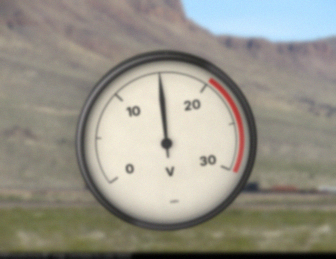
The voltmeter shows 15 V
